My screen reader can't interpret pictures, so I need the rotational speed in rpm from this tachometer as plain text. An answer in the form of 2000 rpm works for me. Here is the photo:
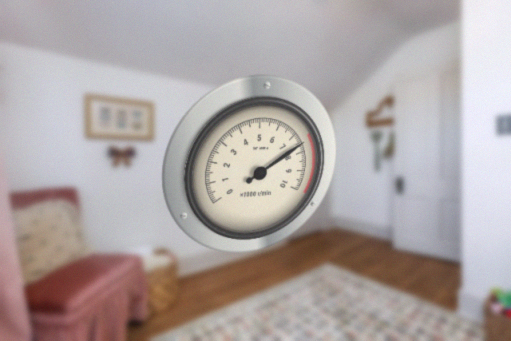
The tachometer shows 7500 rpm
